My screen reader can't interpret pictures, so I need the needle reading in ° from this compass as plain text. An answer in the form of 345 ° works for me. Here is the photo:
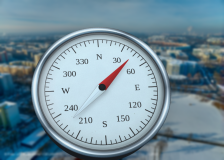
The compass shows 45 °
